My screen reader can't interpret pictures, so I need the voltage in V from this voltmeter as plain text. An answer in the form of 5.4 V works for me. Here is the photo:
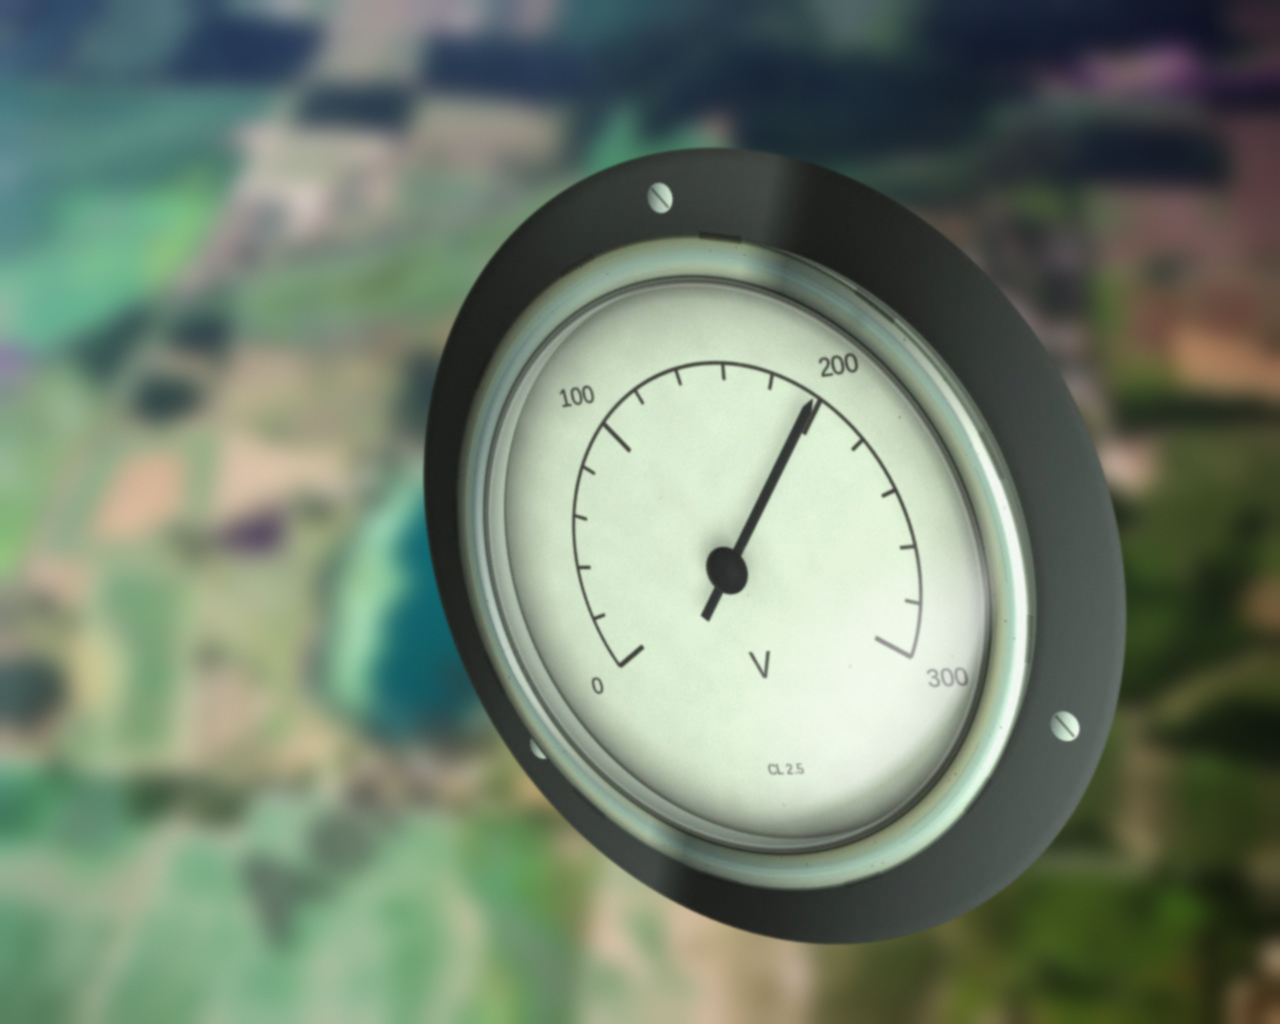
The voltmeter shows 200 V
